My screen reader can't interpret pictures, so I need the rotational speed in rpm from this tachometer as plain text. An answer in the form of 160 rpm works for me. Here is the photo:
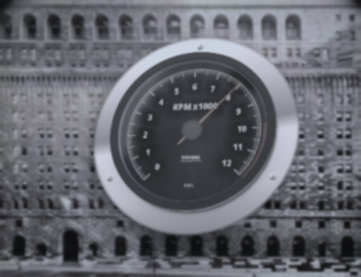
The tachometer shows 8000 rpm
